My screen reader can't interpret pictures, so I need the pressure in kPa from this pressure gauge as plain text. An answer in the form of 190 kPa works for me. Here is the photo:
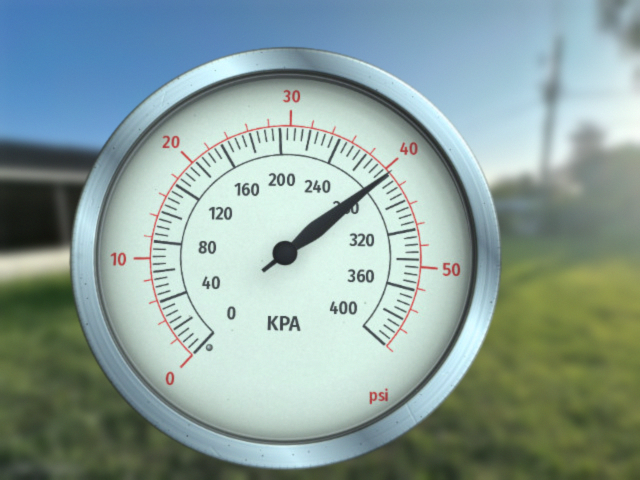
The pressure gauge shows 280 kPa
